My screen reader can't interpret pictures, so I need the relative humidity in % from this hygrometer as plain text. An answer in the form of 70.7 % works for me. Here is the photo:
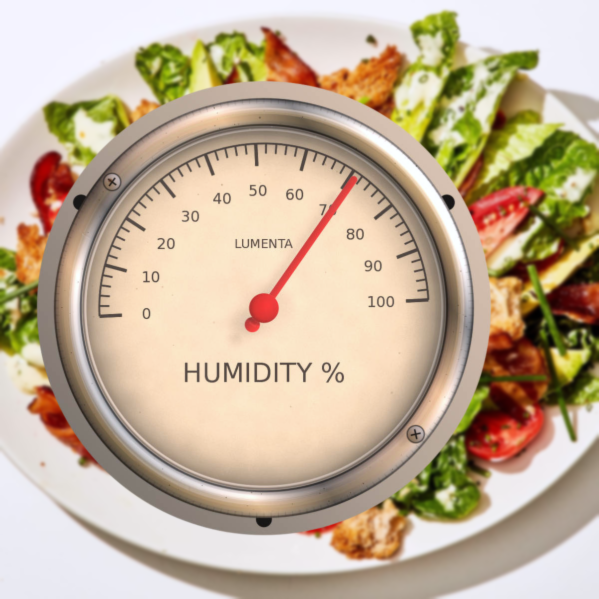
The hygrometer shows 71 %
